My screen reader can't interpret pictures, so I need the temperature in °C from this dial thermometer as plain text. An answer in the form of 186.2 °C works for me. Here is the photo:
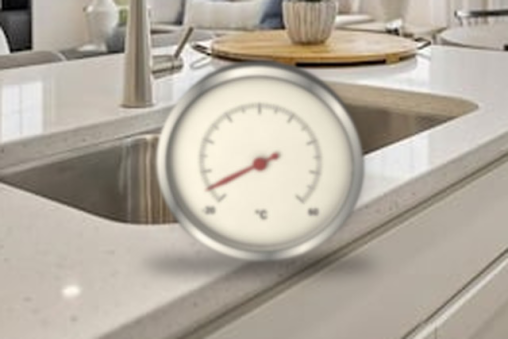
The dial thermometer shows -15 °C
